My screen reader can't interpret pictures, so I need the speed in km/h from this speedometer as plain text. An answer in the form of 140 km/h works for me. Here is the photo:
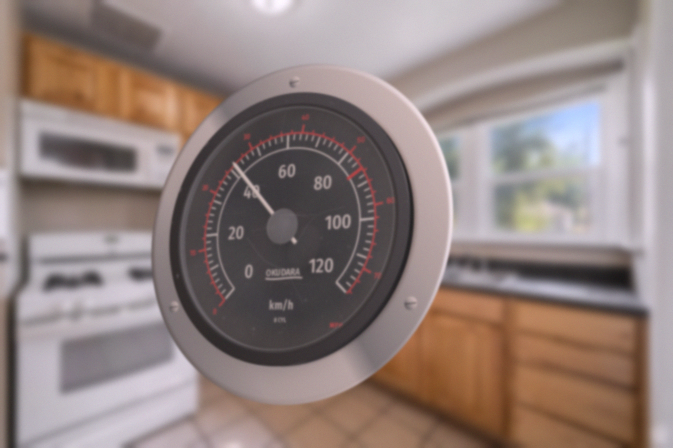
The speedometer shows 42 km/h
